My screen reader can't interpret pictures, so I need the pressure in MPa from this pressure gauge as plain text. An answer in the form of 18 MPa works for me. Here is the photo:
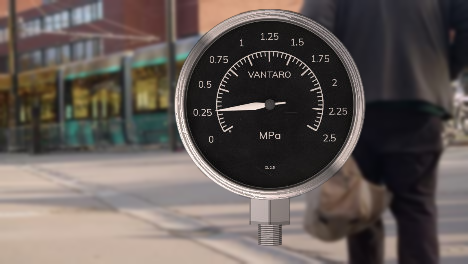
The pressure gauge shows 0.25 MPa
